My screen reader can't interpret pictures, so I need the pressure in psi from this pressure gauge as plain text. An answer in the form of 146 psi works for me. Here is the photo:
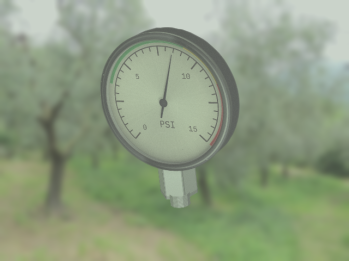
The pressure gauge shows 8.5 psi
